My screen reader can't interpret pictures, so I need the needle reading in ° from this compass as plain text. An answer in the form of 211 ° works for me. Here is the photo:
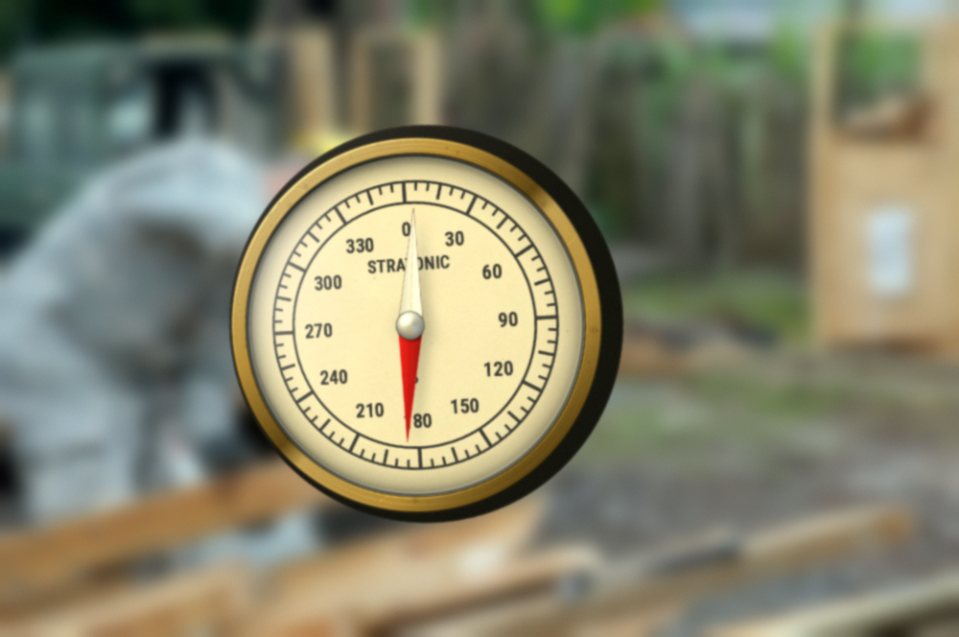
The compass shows 185 °
